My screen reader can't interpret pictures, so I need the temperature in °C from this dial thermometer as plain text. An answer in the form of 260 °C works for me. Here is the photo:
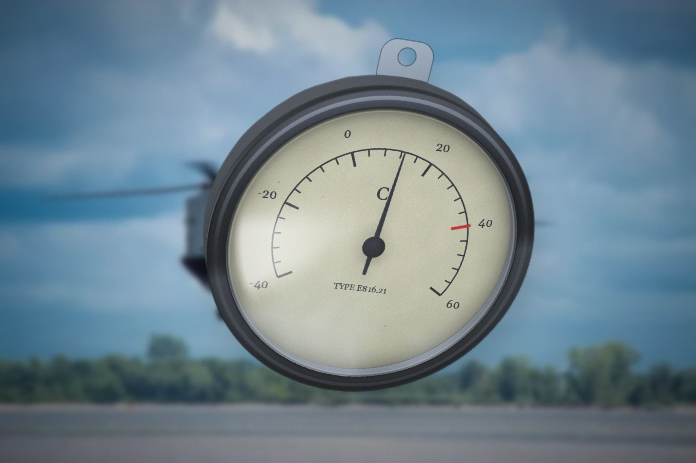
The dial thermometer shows 12 °C
